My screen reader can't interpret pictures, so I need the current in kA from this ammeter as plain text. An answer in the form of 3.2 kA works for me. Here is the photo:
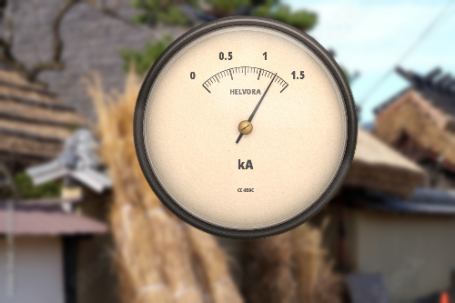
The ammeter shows 1.25 kA
